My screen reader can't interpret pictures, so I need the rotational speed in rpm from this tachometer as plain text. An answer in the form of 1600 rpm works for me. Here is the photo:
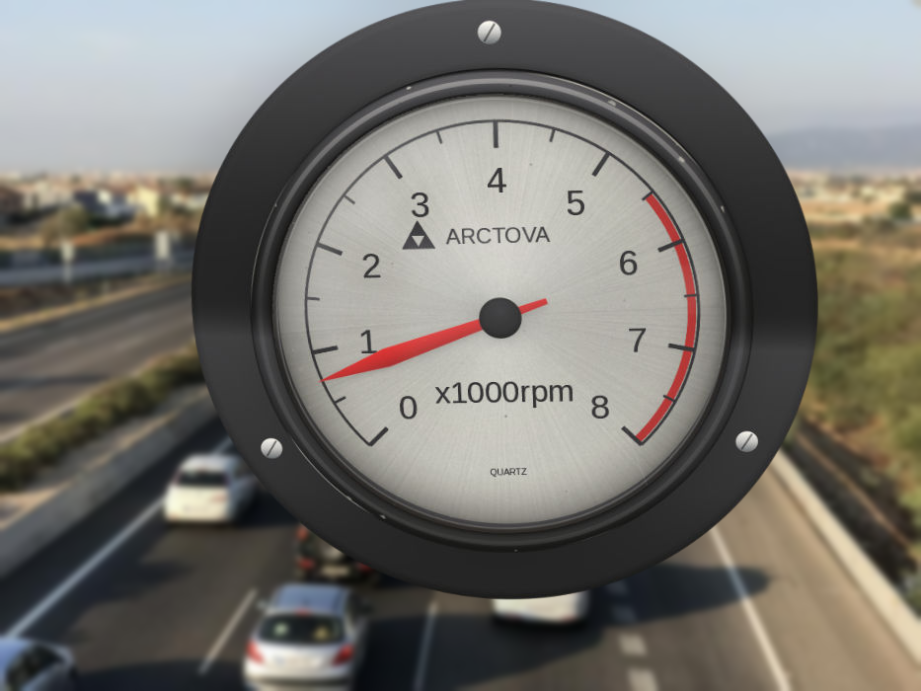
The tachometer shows 750 rpm
